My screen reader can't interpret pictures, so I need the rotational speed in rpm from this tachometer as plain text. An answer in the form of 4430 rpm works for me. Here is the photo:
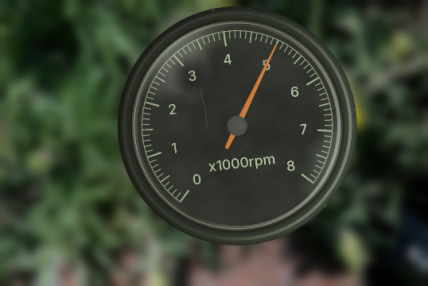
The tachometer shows 5000 rpm
